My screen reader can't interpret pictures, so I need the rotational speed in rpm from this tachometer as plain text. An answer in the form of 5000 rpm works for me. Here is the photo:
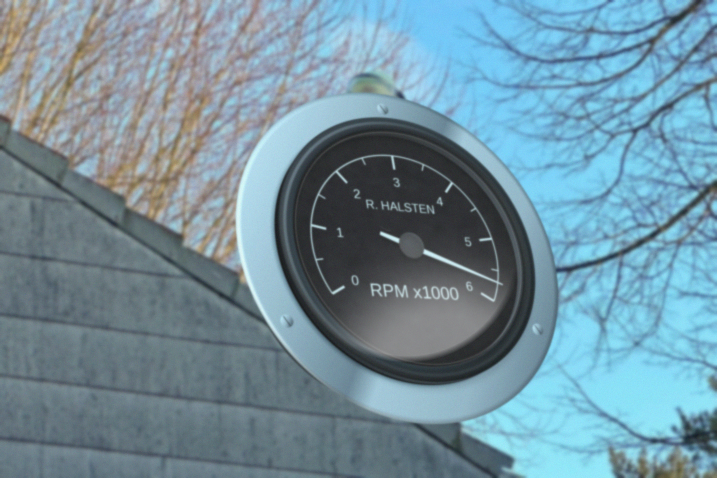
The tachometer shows 5750 rpm
